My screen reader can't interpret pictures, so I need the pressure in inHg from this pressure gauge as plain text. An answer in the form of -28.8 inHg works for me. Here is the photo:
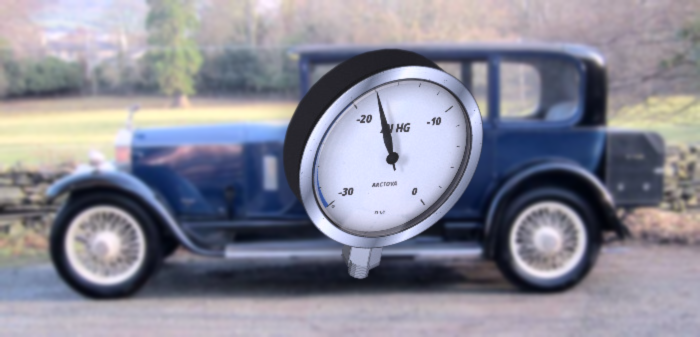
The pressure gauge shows -18 inHg
